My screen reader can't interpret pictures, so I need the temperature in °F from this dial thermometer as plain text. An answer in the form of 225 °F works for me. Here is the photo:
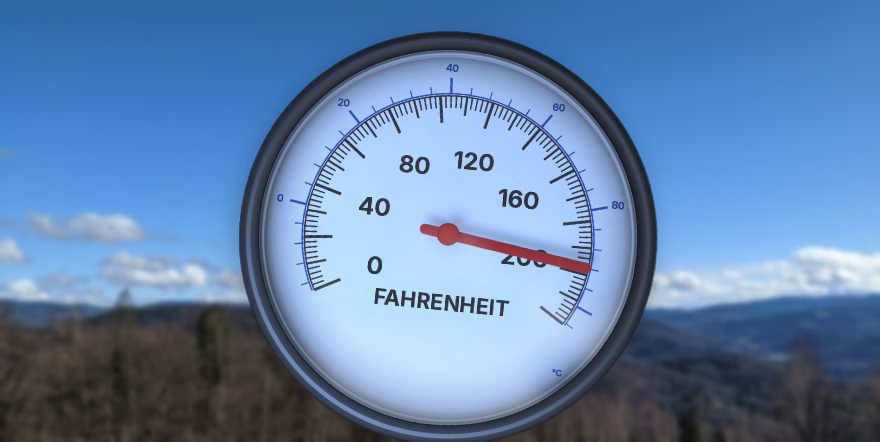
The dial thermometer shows 198 °F
